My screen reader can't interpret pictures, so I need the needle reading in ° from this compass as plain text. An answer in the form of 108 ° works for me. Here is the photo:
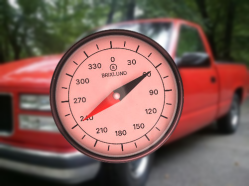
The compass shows 240 °
